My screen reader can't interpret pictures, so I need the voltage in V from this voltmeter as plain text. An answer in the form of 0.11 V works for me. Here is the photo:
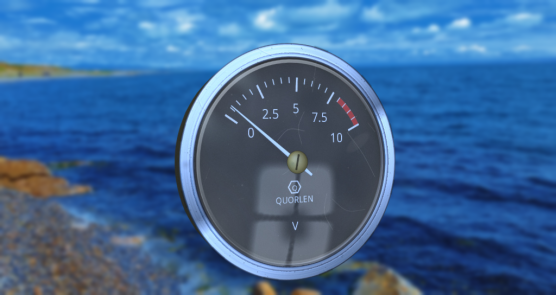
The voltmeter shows 0.5 V
